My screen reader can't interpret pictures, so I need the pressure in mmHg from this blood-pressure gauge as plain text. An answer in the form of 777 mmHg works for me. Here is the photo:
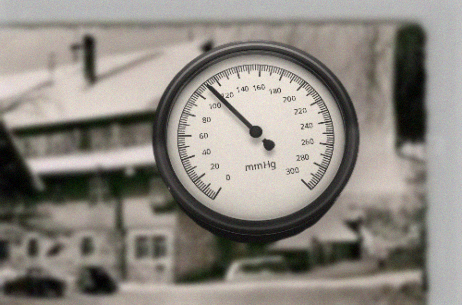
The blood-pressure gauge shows 110 mmHg
